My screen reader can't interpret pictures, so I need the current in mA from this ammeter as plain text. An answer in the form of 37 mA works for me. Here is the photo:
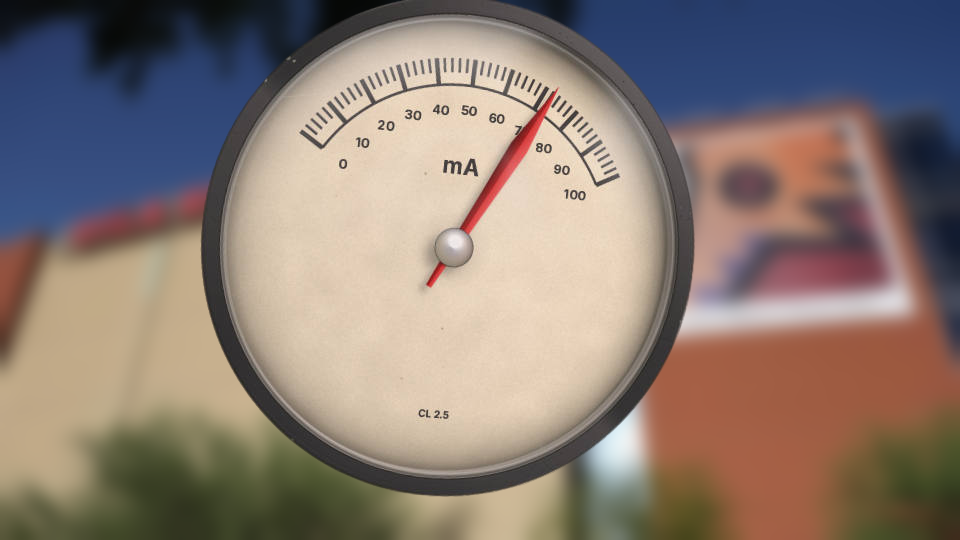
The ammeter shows 72 mA
